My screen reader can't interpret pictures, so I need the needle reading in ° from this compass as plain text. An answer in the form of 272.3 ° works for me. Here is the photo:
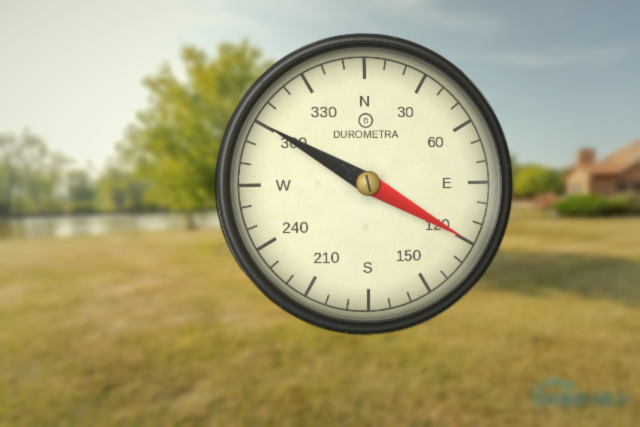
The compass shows 120 °
